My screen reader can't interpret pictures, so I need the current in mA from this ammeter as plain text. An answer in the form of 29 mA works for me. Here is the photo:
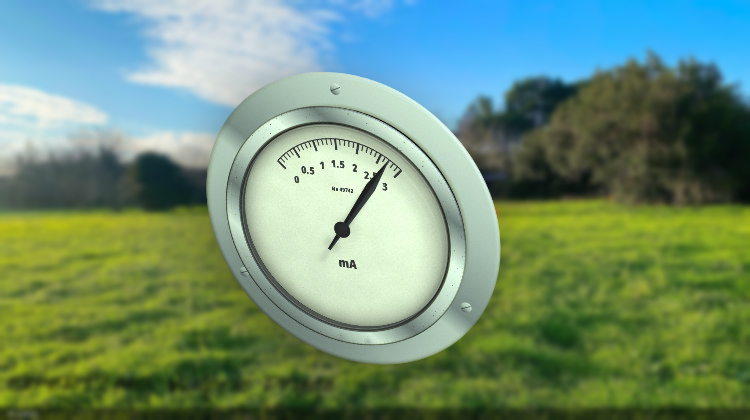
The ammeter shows 2.7 mA
